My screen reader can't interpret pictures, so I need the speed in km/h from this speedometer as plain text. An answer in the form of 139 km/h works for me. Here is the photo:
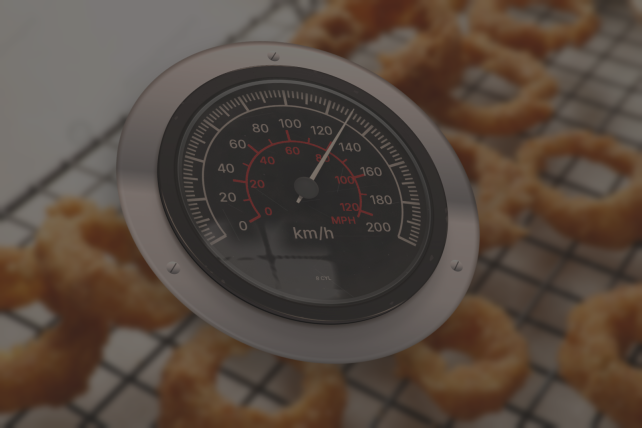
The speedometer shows 130 km/h
